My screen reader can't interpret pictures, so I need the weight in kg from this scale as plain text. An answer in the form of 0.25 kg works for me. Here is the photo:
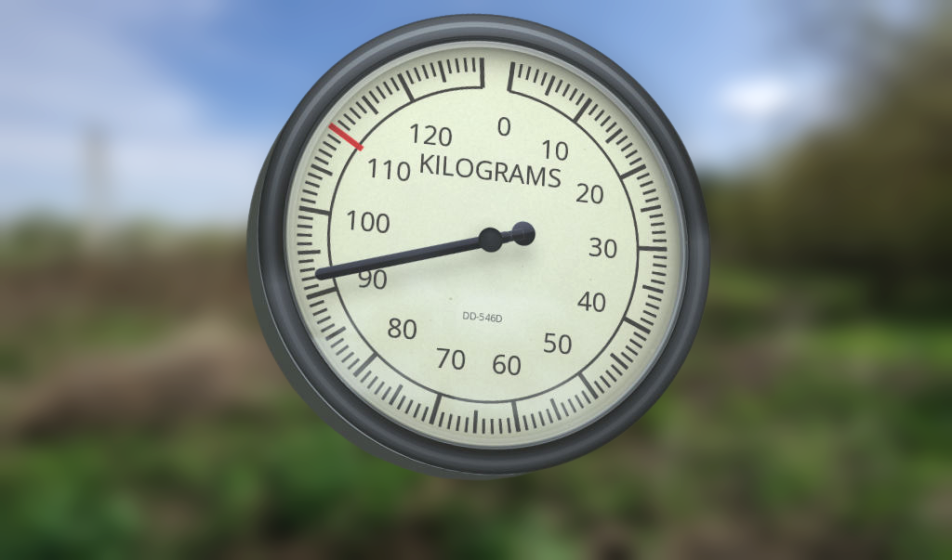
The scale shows 92 kg
